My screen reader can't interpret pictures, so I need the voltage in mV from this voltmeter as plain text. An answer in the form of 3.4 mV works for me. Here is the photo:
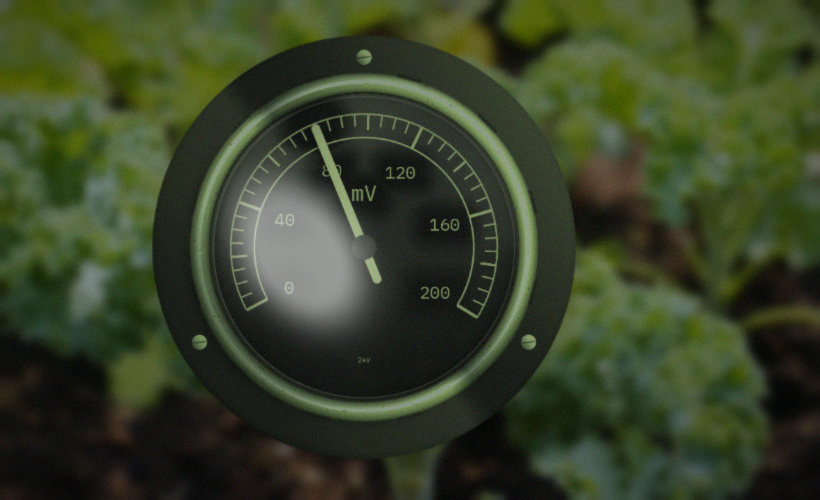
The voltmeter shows 80 mV
